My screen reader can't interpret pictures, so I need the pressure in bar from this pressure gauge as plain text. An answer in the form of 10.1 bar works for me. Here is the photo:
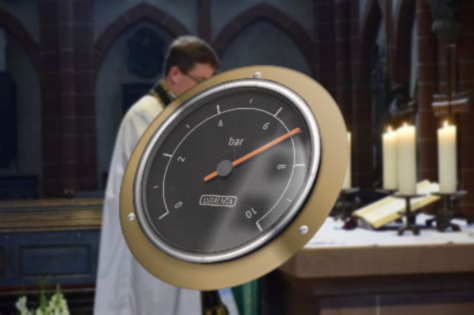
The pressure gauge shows 7 bar
